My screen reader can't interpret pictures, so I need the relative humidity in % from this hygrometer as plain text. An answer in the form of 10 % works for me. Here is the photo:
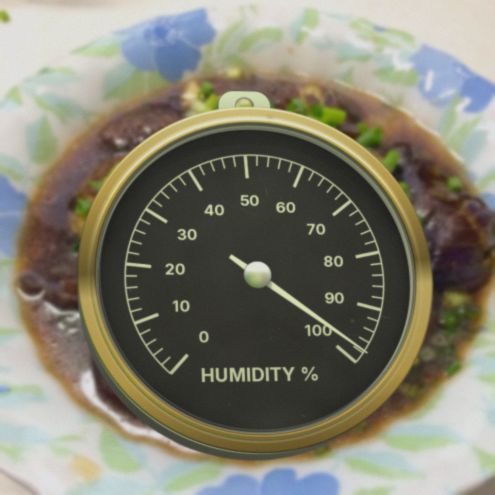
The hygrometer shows 98 %
